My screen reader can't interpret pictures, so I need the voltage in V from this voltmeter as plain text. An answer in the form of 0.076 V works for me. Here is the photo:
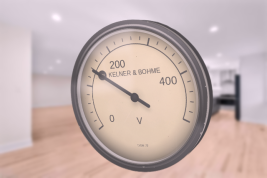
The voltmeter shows 140 V
